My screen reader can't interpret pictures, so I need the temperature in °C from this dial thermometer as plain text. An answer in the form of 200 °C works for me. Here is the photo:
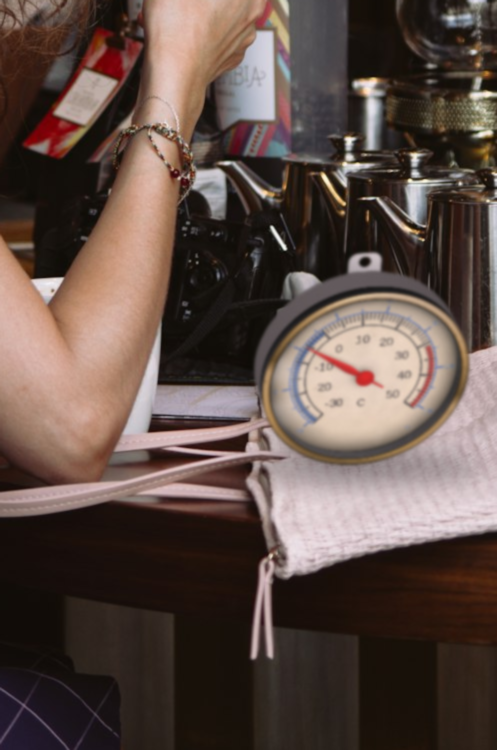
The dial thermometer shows -5 °C
